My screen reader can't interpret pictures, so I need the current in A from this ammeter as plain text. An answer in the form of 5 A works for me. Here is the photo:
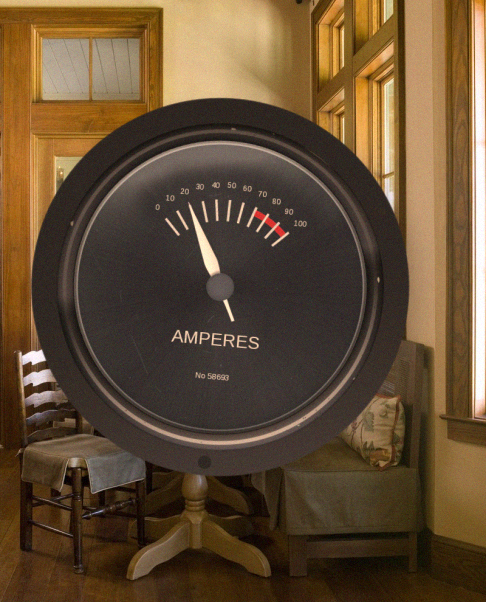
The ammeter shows 20 A
